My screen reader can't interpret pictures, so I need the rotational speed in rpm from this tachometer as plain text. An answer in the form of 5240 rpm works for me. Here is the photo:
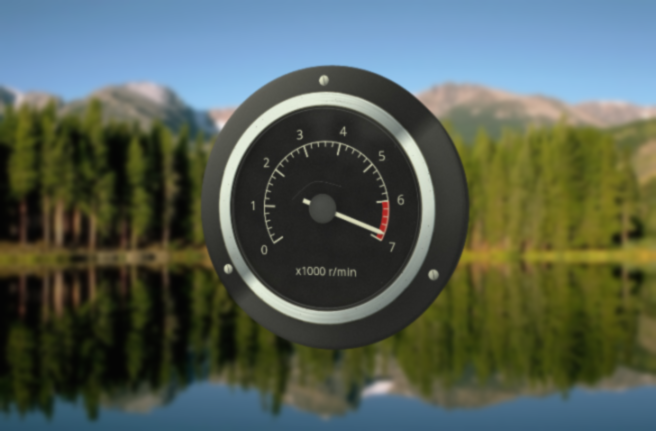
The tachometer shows 6800 rpm
